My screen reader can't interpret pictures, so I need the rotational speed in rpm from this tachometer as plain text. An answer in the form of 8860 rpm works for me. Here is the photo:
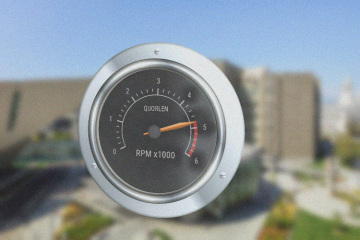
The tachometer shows 4800 rpm
